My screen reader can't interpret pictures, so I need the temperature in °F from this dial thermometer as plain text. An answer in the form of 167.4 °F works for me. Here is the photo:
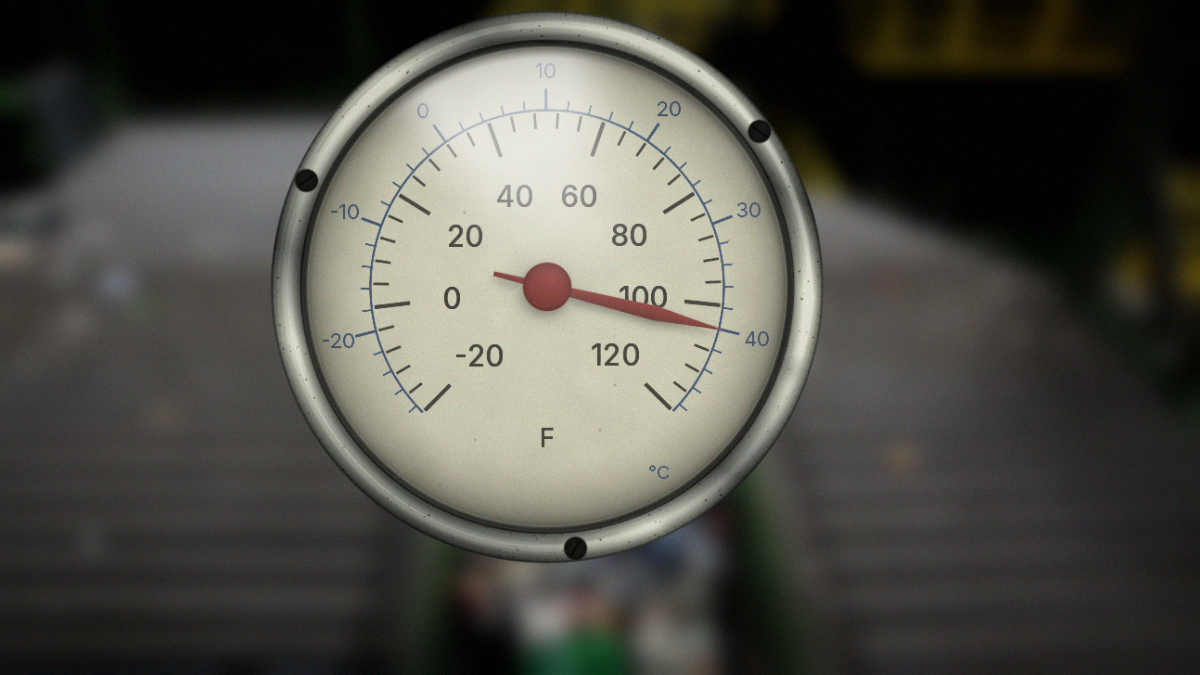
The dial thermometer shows 104 °F
